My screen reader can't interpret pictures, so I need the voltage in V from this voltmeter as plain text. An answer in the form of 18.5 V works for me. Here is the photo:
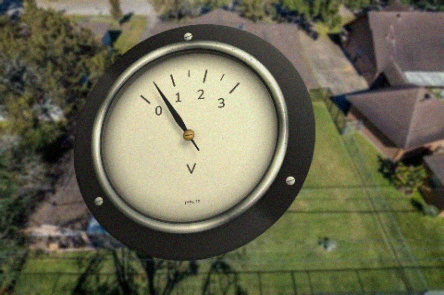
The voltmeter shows 0.5 V
